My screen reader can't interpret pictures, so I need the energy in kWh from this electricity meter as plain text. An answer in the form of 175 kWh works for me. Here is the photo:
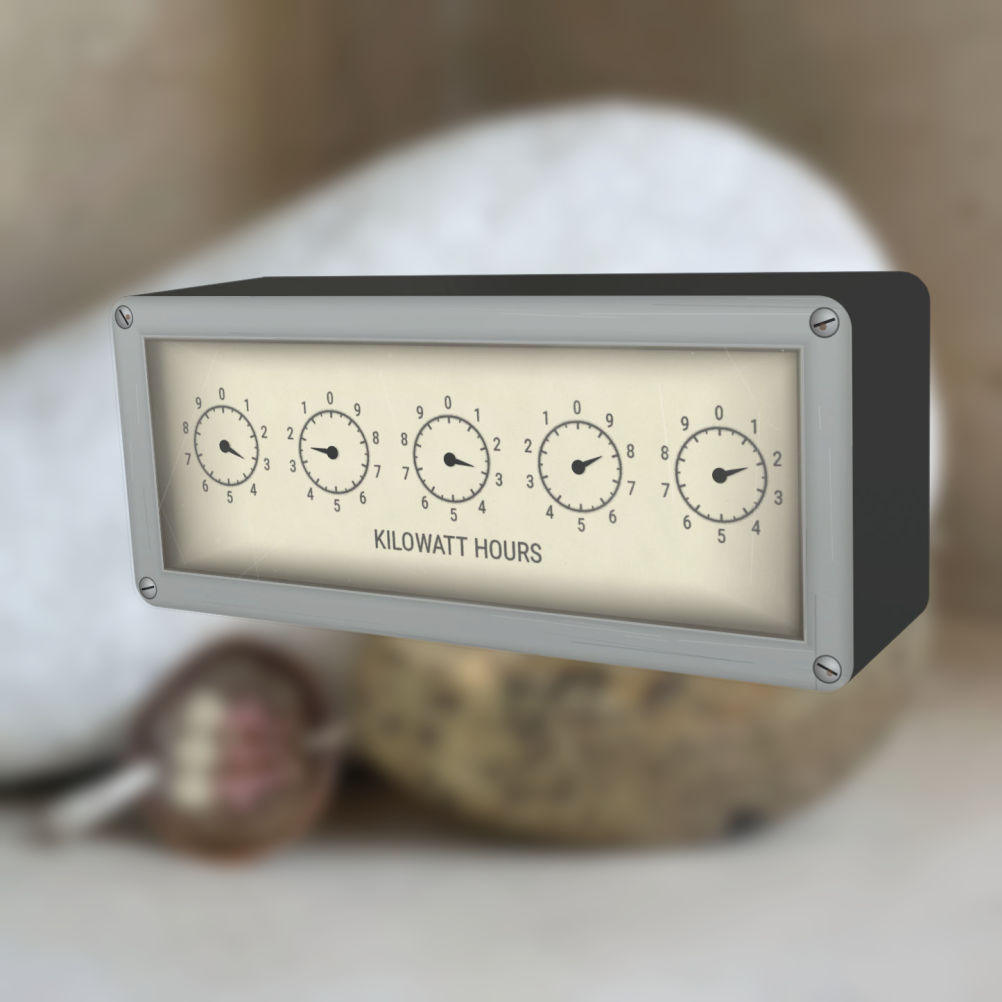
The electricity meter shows 32282 kWh
